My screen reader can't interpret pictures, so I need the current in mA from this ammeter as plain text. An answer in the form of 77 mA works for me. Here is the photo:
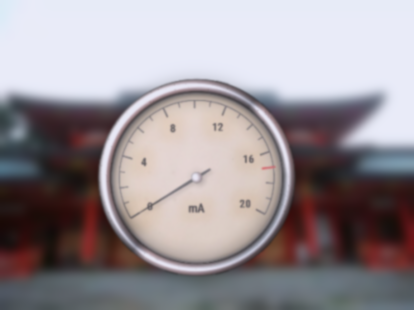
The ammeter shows 0 mA
